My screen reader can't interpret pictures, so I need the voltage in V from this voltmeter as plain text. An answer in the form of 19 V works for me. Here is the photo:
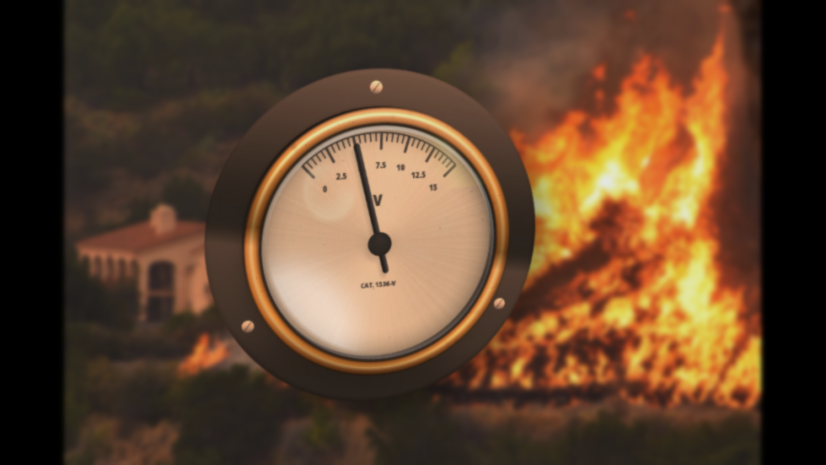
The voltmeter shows 5 V
